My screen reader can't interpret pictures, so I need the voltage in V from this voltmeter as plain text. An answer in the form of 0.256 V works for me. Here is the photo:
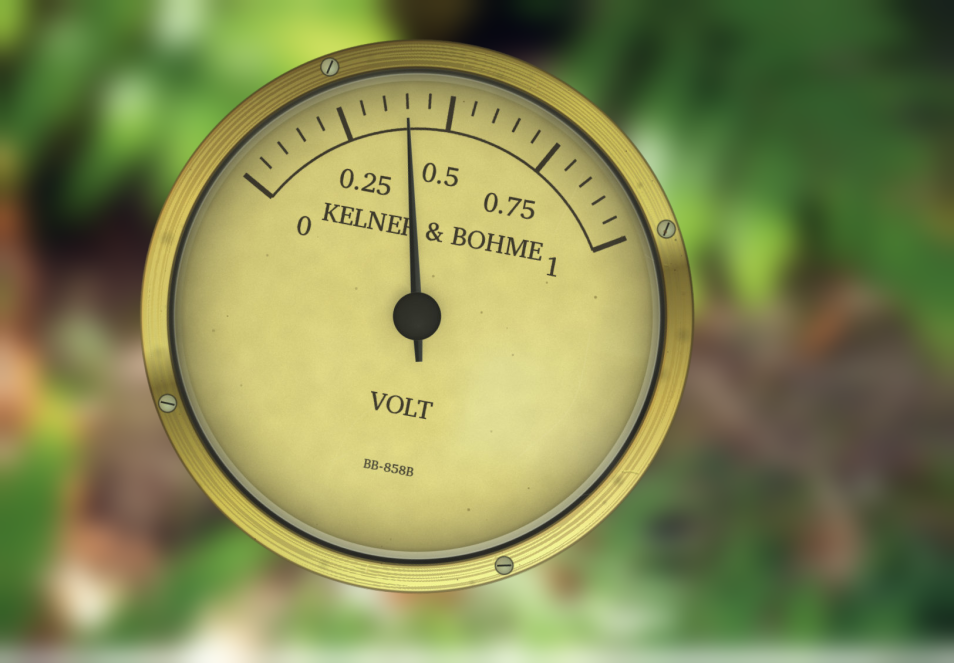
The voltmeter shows 0.4 V
